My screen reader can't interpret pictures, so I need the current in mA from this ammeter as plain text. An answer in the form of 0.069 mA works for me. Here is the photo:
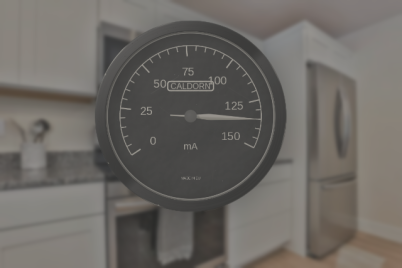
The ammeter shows 135 mA
